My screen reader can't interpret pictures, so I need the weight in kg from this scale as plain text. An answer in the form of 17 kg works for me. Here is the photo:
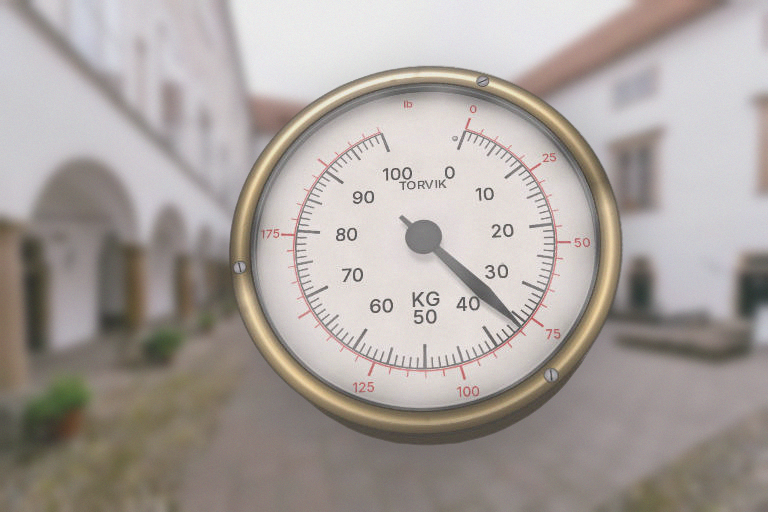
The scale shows 36 kg
